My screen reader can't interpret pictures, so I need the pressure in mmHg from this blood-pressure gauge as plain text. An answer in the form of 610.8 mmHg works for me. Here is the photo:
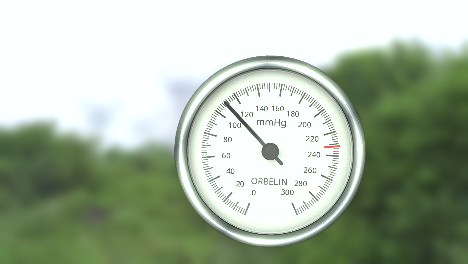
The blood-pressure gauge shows 110 mmHg
